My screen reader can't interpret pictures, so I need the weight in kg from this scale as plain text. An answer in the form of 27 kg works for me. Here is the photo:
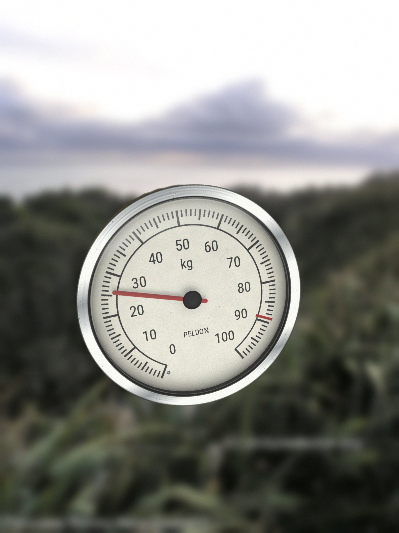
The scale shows 26 kg
